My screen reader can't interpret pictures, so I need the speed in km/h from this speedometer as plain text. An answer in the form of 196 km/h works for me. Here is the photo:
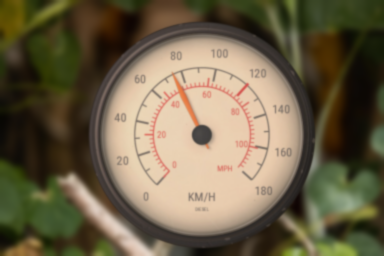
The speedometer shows 75 km/h
